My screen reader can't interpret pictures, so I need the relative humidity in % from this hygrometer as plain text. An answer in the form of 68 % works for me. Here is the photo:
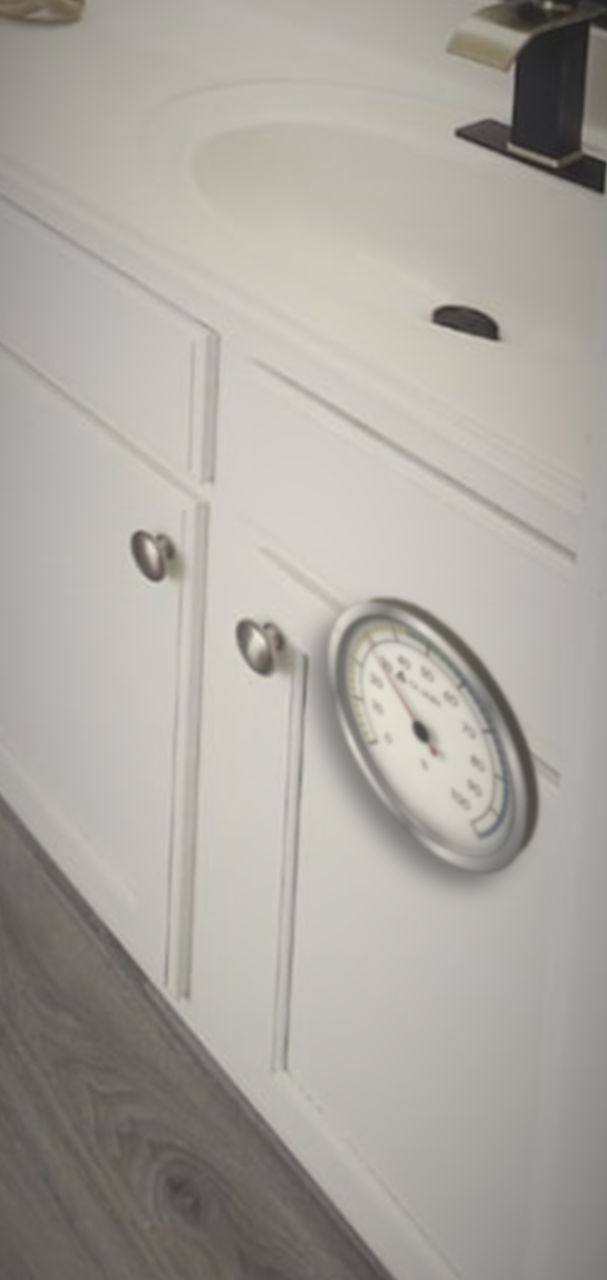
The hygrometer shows 30 %
